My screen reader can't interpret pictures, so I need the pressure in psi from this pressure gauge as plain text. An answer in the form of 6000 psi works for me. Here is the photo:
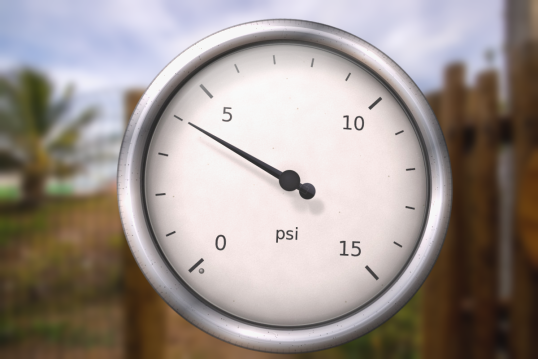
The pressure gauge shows 4 psi
